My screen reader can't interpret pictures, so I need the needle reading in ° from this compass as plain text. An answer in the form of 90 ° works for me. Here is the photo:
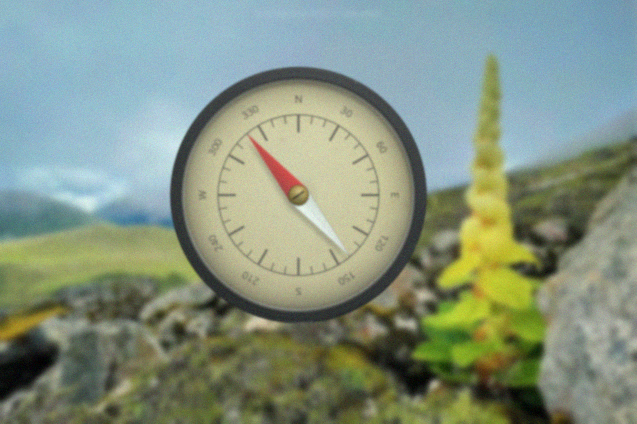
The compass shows 320 °
